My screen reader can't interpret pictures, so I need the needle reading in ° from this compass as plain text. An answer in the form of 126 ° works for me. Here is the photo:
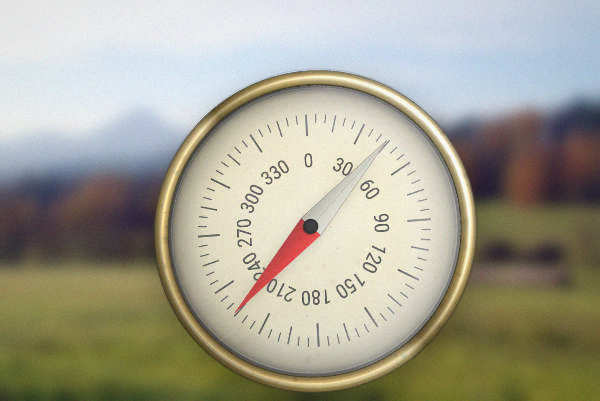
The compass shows 225 °
